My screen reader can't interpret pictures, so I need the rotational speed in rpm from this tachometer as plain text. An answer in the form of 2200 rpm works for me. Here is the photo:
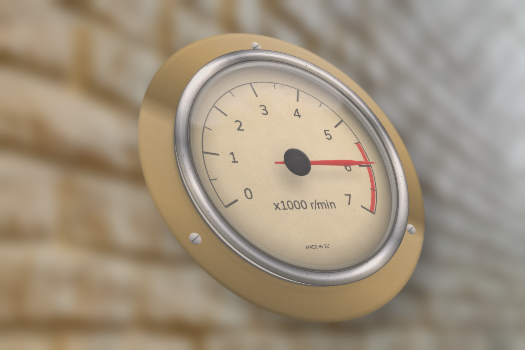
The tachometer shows 6000 rpm
